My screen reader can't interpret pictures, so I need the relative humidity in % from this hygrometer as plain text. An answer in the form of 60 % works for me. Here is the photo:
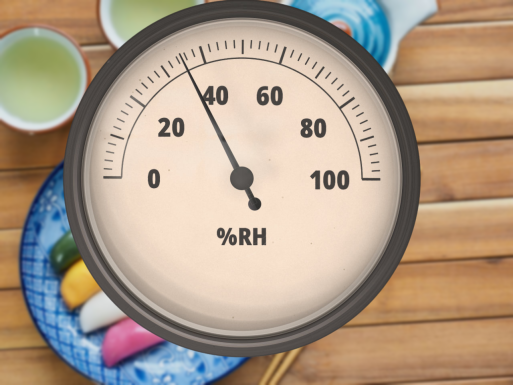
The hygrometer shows 35 %
